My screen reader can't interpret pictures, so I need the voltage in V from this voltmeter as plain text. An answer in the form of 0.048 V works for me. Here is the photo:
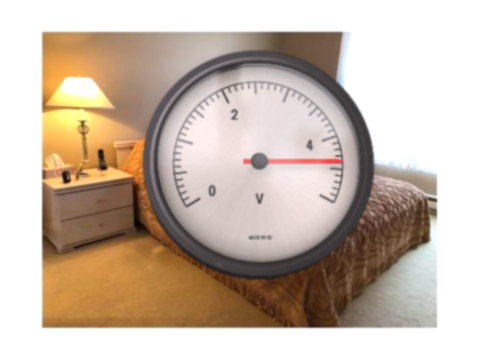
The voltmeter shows 4.4 V
